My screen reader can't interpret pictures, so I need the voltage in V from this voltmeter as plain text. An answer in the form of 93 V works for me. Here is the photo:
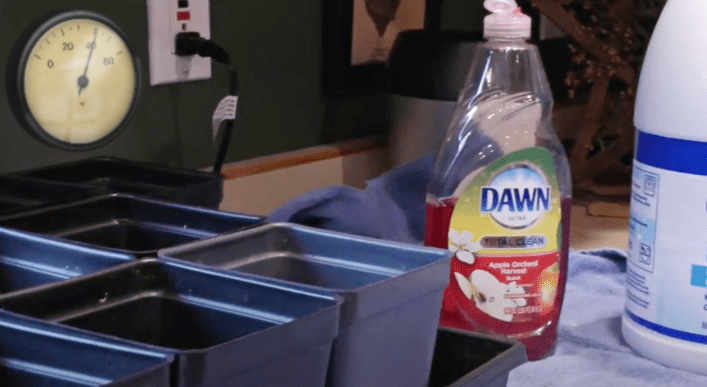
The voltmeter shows 40 V
